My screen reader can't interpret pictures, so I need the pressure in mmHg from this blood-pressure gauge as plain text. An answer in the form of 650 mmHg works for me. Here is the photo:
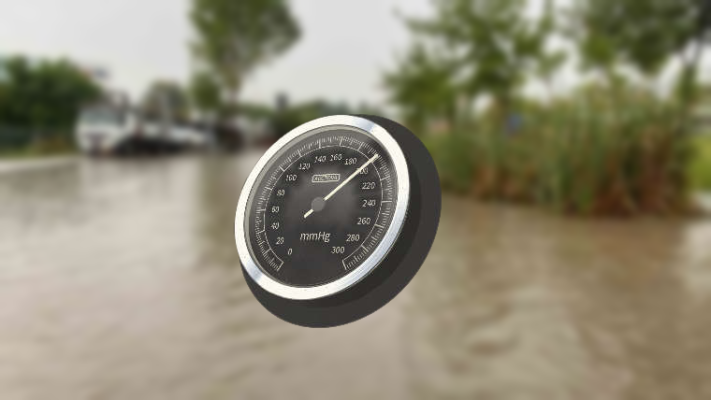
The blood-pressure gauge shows 200 mmHg
